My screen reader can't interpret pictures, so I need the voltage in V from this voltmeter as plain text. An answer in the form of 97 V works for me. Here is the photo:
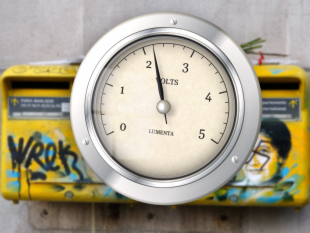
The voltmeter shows 2.2 V
